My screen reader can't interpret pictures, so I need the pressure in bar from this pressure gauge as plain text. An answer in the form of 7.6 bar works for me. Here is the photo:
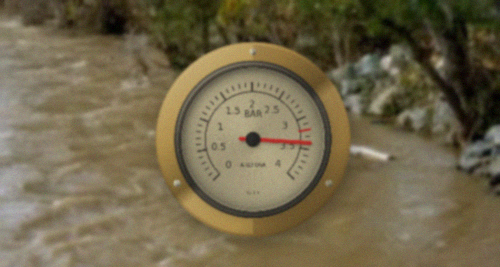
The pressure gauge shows 3.4 bar
